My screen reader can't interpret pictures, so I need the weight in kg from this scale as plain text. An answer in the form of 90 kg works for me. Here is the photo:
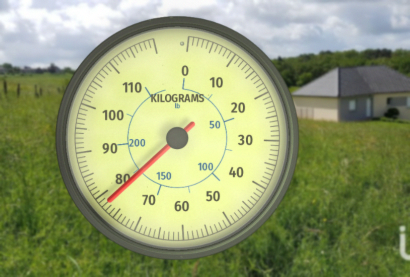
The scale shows 78 kg
